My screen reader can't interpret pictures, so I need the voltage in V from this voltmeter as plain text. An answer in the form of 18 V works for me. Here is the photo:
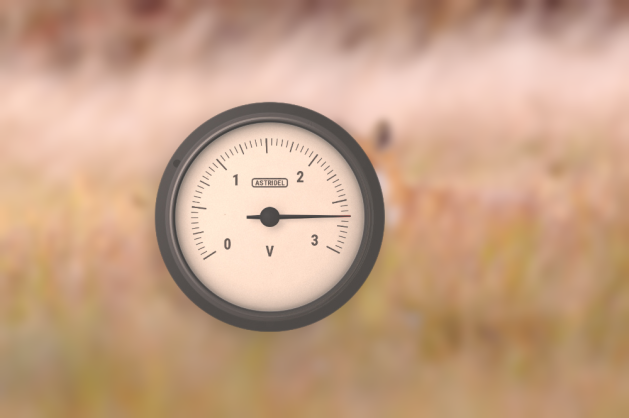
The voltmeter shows 2.65 V
